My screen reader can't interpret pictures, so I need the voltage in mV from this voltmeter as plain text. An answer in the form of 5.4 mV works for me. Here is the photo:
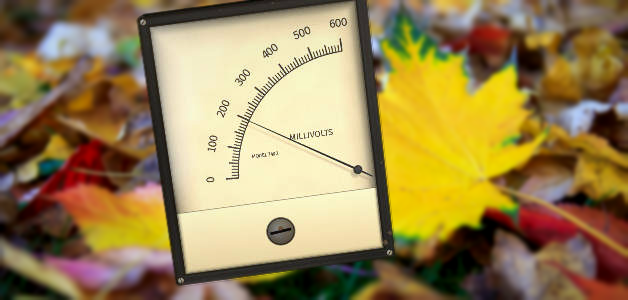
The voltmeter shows 200 mV
